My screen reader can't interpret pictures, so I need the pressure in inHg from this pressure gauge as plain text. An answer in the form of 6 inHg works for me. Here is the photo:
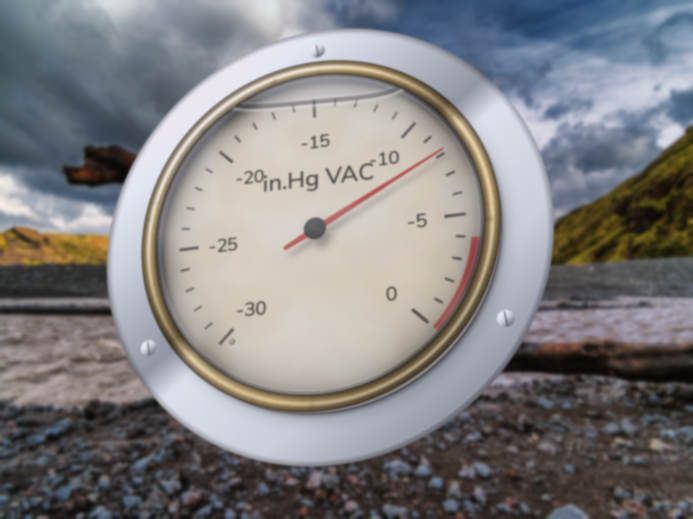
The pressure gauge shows -8 inHg
